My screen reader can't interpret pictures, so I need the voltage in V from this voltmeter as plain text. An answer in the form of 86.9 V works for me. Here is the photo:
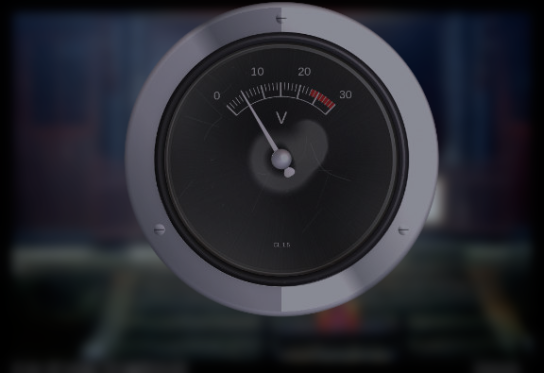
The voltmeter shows 5 V
